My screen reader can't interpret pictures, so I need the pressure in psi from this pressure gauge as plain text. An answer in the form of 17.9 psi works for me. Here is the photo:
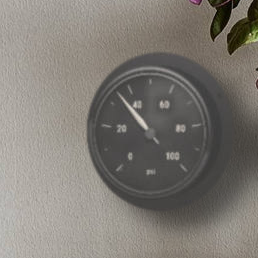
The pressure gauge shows 35 psi
